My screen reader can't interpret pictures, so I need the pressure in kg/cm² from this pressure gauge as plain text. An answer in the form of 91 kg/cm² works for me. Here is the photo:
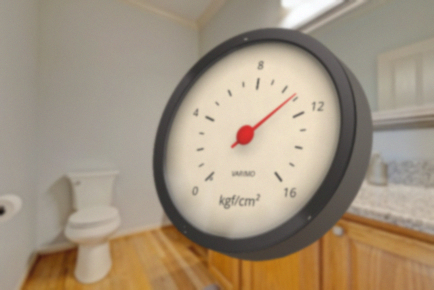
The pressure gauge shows 11 kg/cm²
